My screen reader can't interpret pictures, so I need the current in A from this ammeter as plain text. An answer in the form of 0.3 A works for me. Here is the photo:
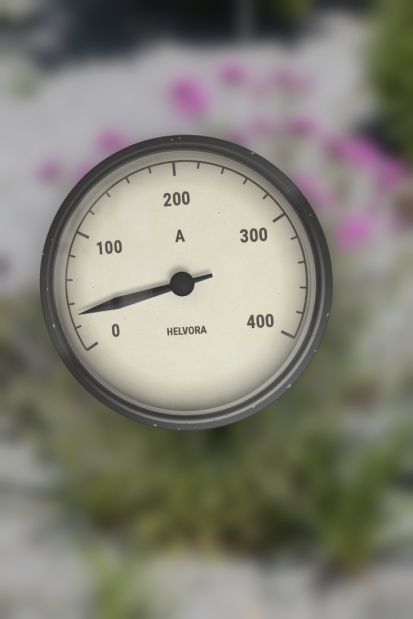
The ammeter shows 30 A
